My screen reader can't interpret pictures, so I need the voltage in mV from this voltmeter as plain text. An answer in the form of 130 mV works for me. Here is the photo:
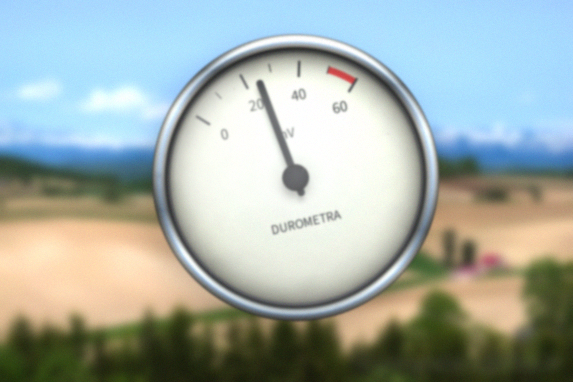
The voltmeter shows 25 mV
